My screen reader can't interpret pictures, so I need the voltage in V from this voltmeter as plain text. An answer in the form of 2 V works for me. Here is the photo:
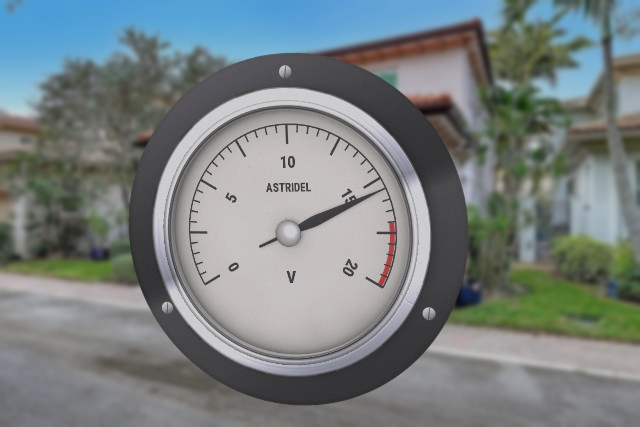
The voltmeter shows 15.5 V
